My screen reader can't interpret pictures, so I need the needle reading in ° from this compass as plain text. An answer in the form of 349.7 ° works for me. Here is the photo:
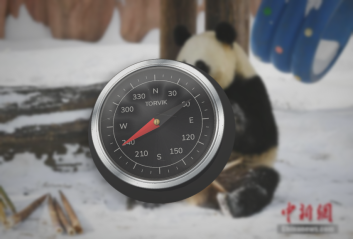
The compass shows 240 °
